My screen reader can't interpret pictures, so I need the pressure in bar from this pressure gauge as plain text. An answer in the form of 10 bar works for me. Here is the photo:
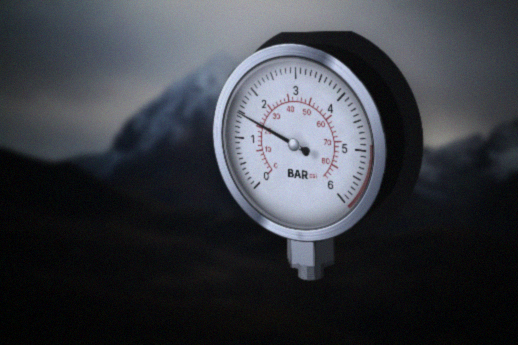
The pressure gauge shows 1.5 bar
